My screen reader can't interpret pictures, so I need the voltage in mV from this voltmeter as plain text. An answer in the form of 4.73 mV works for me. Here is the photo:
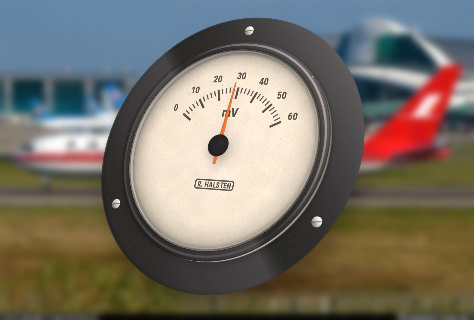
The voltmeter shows 30 mV
